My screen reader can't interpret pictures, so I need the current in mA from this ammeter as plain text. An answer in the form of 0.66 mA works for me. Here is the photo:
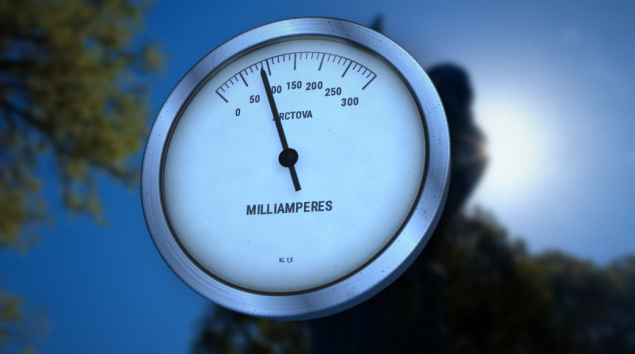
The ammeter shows 90 mA
